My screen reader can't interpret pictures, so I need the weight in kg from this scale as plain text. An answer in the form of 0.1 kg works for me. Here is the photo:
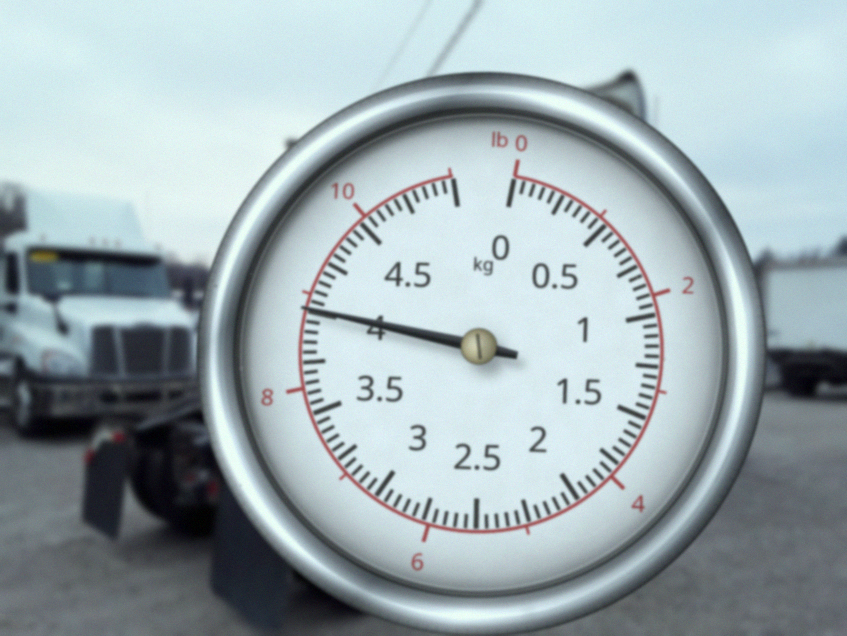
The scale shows 4 kg
